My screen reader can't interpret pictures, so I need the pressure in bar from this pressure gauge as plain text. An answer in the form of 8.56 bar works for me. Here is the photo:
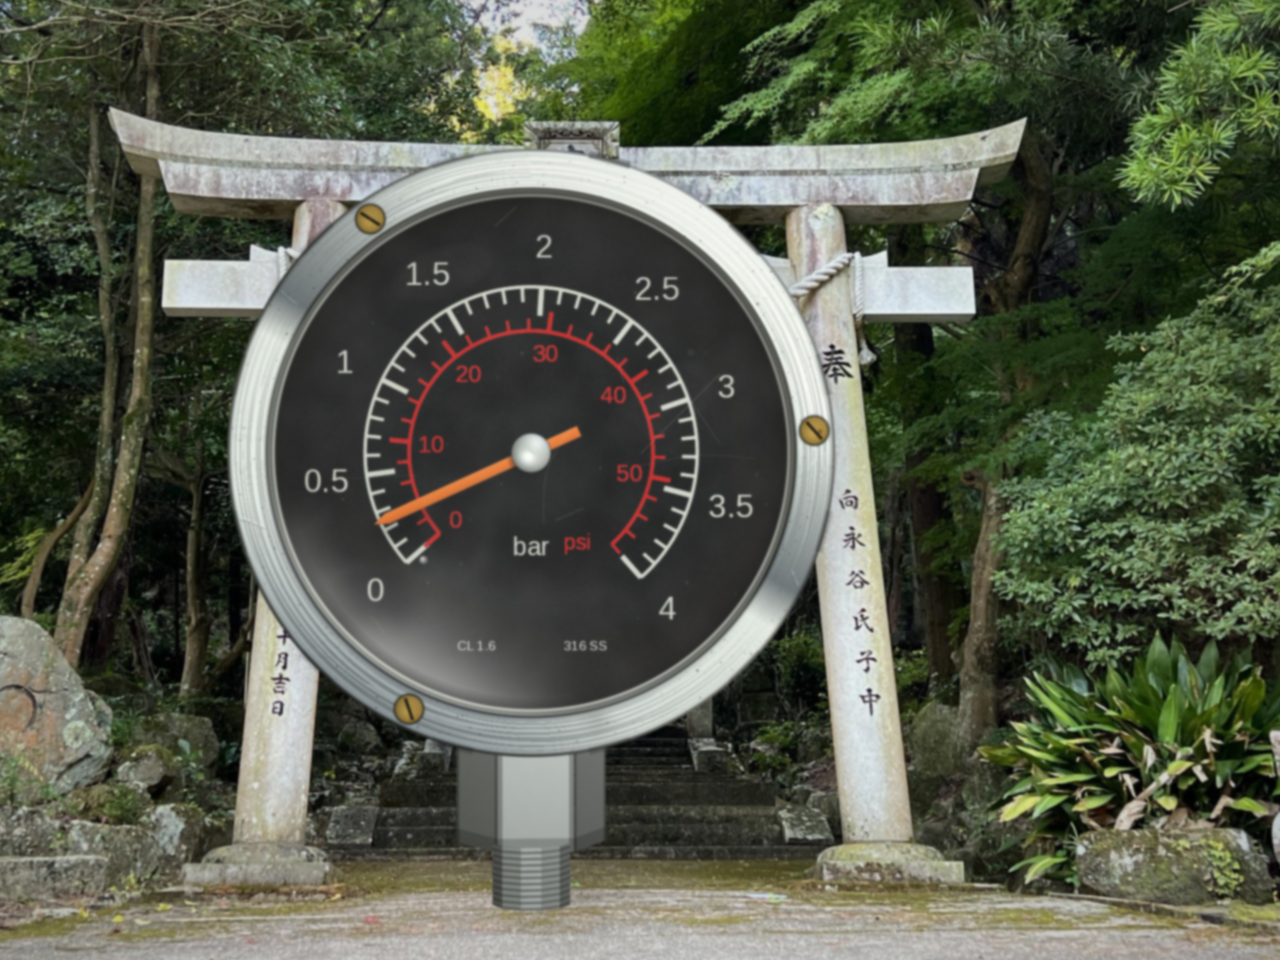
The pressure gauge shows 0.25 bar
